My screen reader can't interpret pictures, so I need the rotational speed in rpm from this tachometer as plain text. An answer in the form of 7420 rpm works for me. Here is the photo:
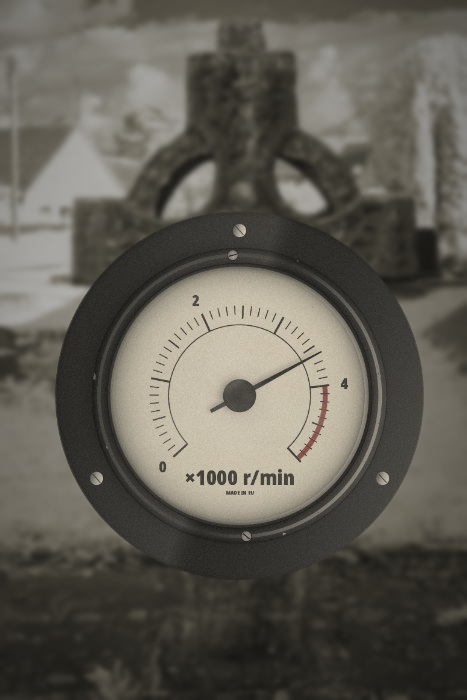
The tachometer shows 3600 rpm
